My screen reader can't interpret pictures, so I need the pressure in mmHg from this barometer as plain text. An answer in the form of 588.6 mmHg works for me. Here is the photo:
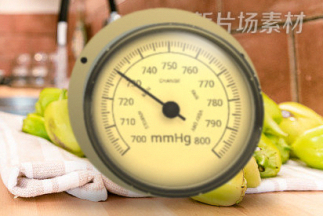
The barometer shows 730 mmHg
